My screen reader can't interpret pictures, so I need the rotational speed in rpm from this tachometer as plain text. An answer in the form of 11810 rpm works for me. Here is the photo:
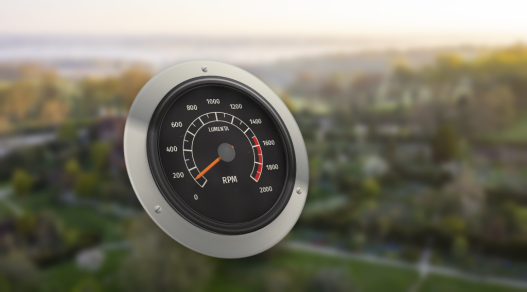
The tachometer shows 100 rpm
